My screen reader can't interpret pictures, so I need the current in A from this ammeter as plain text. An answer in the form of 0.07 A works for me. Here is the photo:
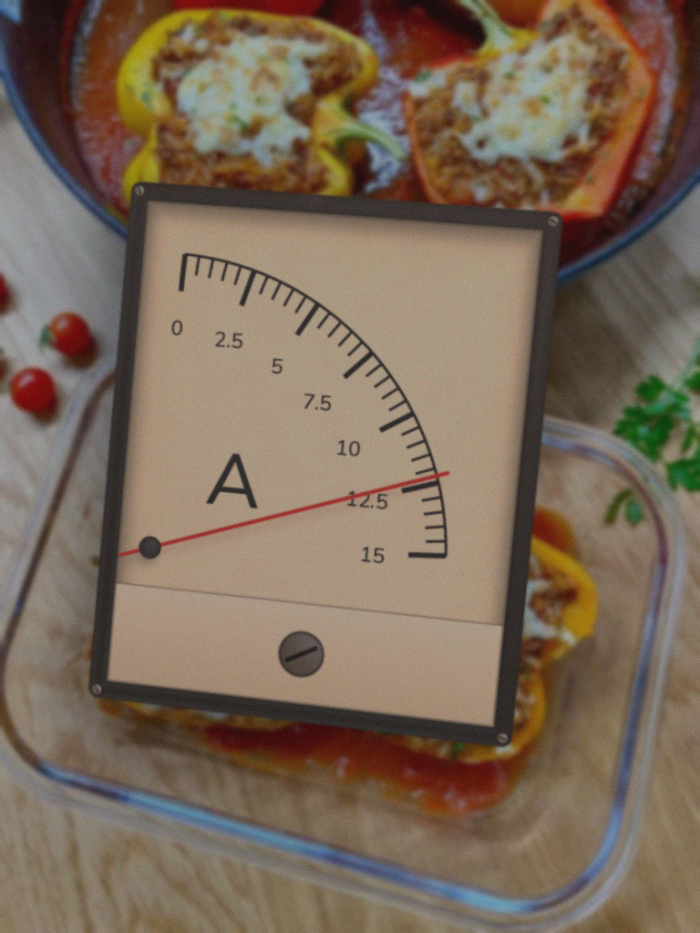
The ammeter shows 12.25 A
